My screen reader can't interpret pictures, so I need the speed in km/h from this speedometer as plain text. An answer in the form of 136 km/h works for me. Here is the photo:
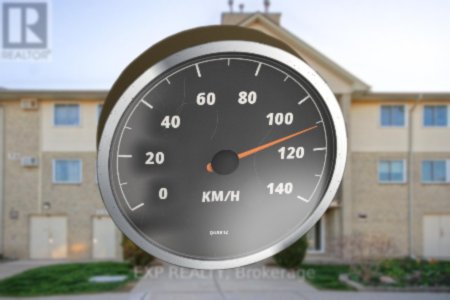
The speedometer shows 110 km/h
